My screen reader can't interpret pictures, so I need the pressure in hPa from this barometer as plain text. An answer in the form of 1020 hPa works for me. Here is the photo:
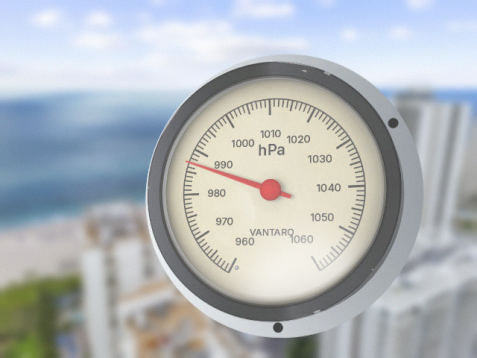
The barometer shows 987 hPa
